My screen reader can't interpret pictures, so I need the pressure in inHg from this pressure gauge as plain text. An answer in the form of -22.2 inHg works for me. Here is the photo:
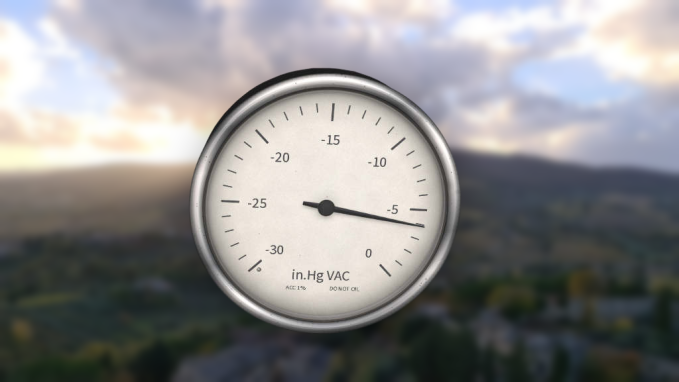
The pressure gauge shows -4 inHg
